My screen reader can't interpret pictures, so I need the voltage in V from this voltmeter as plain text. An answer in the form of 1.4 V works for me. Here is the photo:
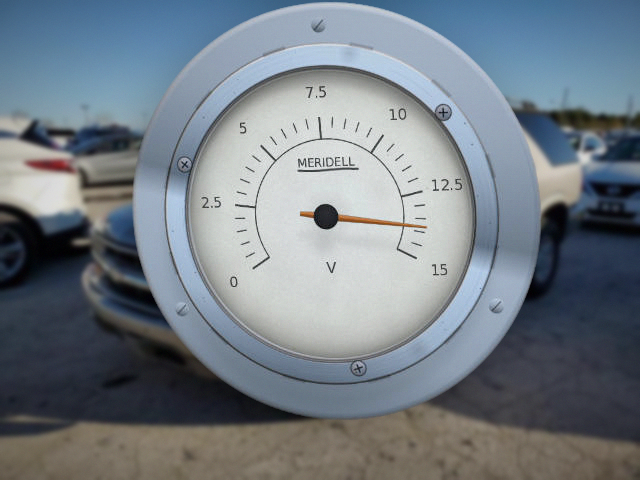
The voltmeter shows 13.75 V
